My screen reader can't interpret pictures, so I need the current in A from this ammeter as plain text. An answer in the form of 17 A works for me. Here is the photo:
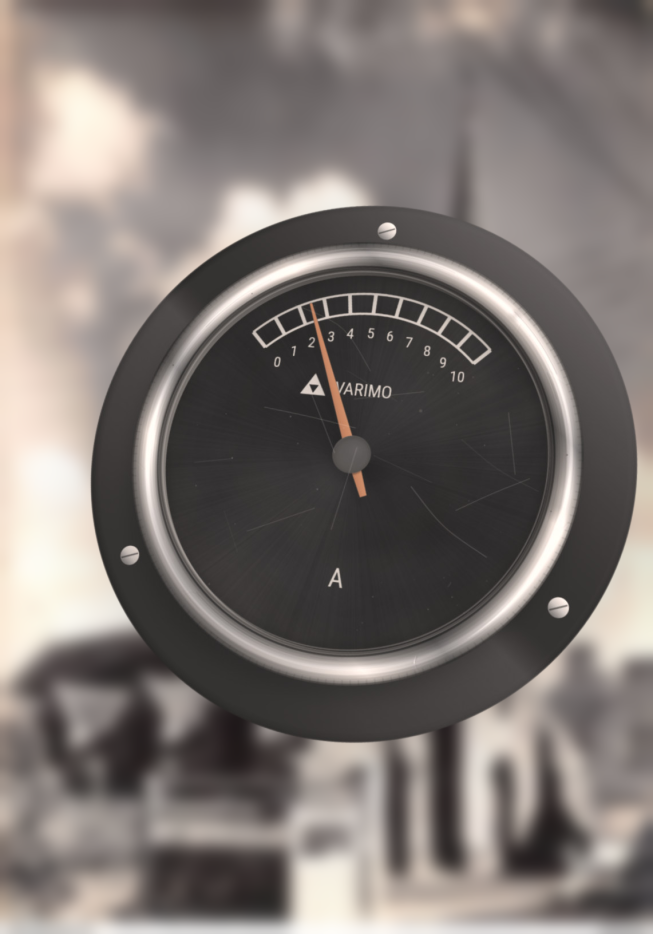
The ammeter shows 2.5 A
